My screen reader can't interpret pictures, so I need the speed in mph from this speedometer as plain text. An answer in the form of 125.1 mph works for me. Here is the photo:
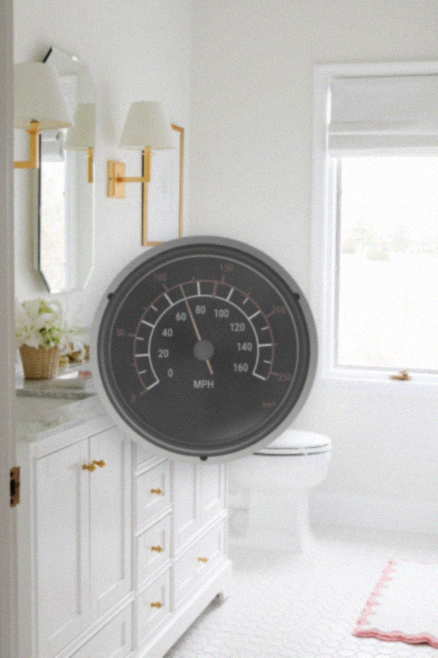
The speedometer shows 70 mph
